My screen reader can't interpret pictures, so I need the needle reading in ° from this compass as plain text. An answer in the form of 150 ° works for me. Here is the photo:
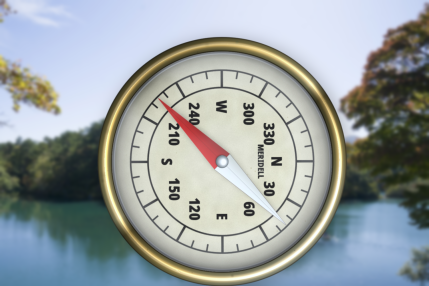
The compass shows 225 °
